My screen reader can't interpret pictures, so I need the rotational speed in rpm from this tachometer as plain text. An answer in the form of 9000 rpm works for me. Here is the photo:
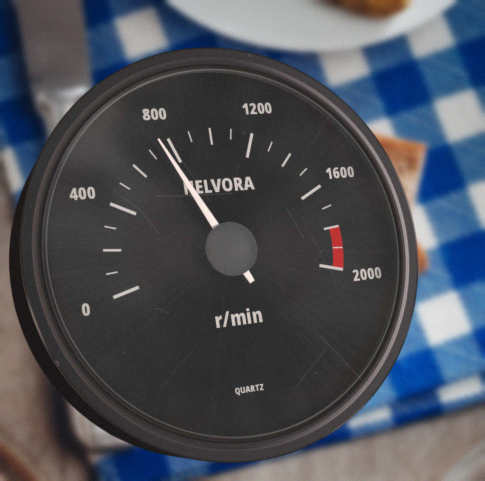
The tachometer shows 750 rpm
